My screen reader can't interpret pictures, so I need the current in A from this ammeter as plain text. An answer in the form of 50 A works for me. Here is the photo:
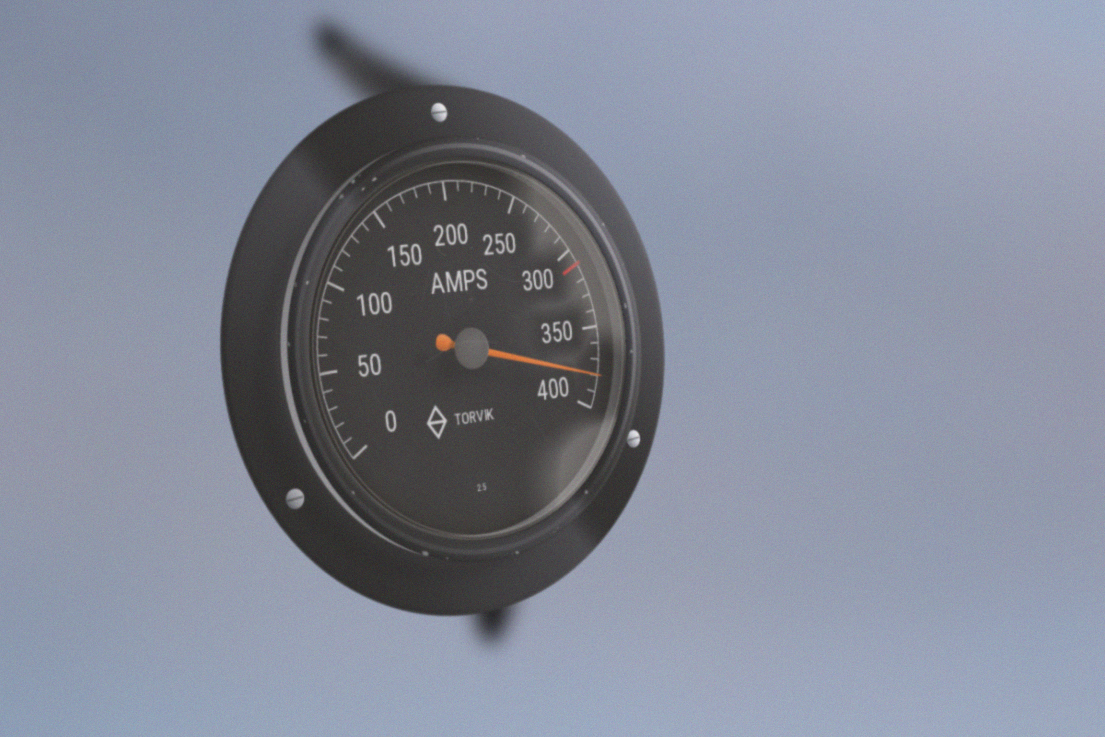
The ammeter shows 380 A
